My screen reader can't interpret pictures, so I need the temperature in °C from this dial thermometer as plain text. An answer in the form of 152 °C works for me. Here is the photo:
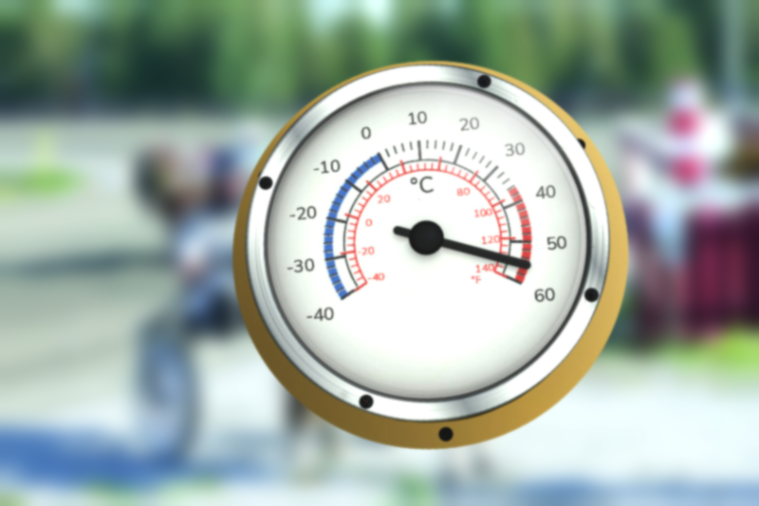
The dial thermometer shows 56 °C
